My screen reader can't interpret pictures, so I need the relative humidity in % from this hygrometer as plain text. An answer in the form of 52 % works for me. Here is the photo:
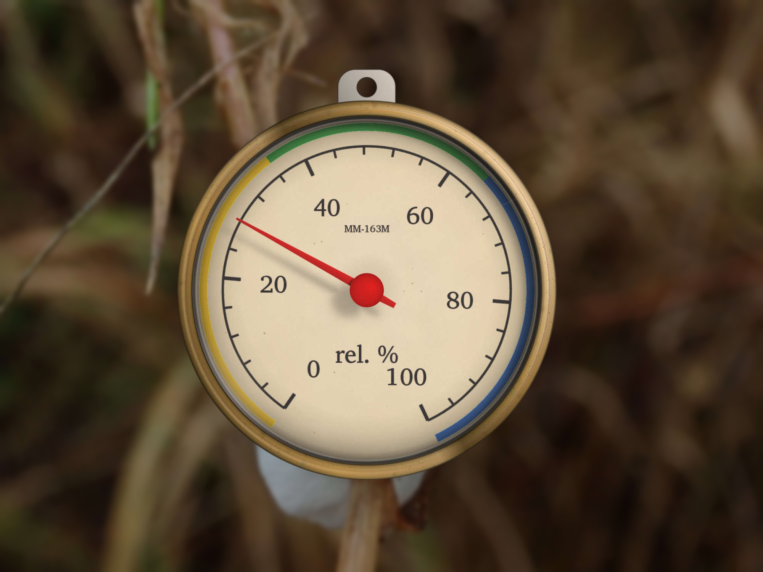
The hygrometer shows 28 %
